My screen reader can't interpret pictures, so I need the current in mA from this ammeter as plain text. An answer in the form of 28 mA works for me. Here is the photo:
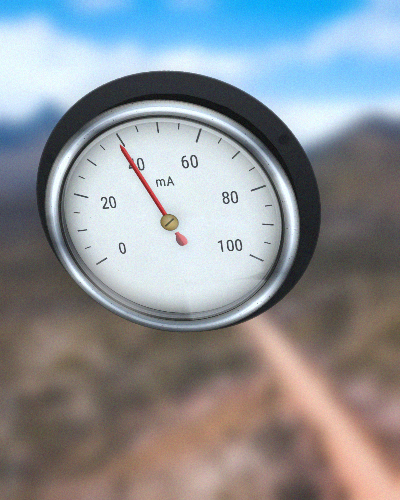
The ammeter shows 40 mA
